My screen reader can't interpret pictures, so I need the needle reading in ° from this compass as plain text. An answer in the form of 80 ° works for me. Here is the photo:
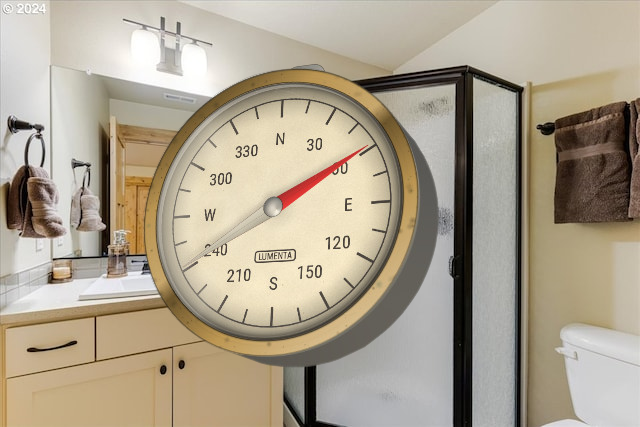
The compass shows 60 °
